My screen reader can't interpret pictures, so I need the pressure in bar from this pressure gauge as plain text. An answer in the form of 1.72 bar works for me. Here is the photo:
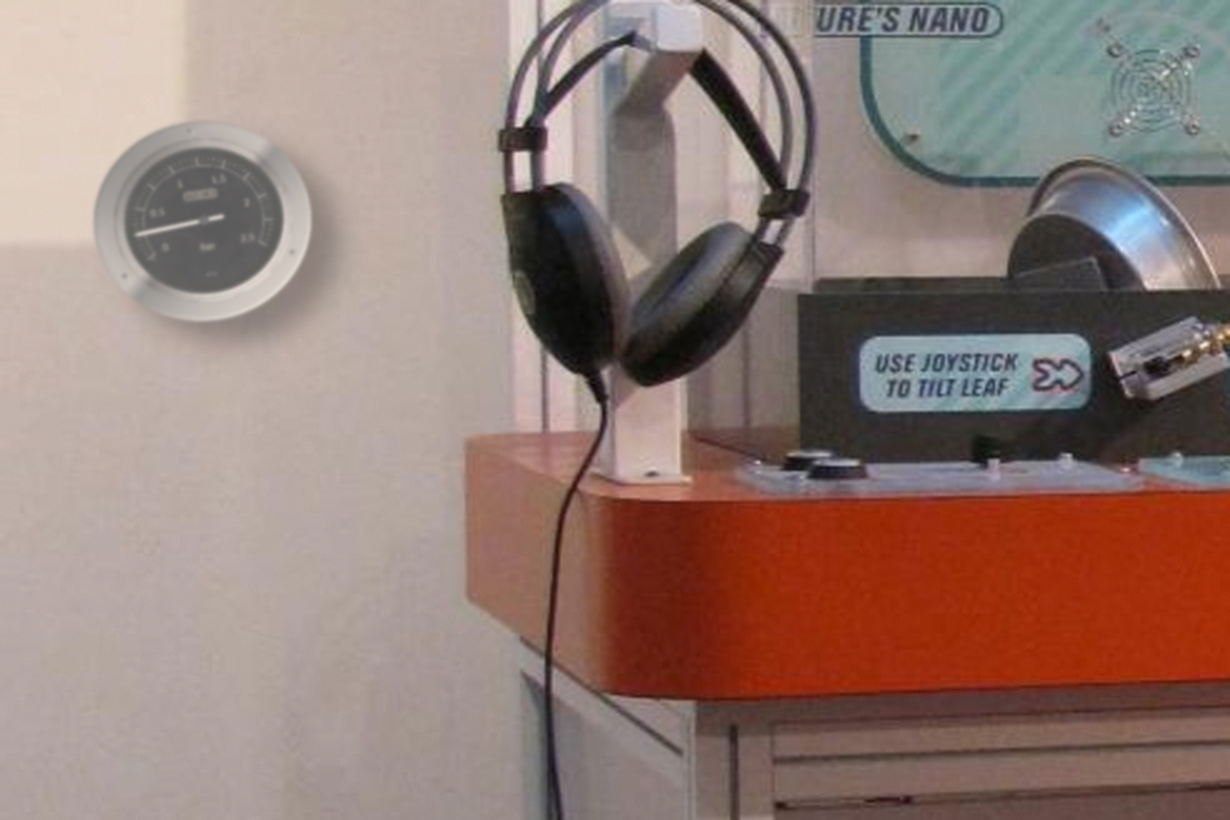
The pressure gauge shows 0.25 bar
